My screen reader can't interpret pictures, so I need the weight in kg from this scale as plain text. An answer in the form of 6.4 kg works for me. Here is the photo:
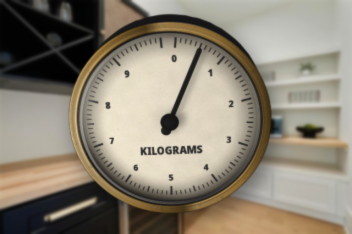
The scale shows 0.5 kg
